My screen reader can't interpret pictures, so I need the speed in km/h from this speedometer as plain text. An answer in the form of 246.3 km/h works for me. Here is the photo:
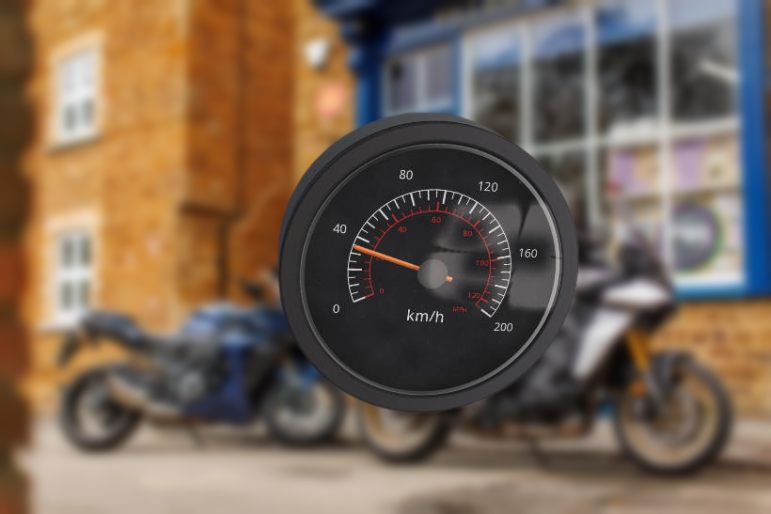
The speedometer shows 35 km/h
